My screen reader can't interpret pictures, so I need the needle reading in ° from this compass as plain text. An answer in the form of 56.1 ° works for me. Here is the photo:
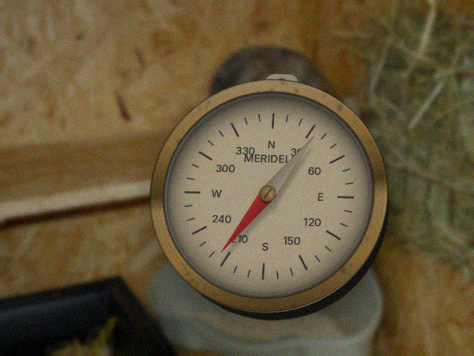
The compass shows 215 °
